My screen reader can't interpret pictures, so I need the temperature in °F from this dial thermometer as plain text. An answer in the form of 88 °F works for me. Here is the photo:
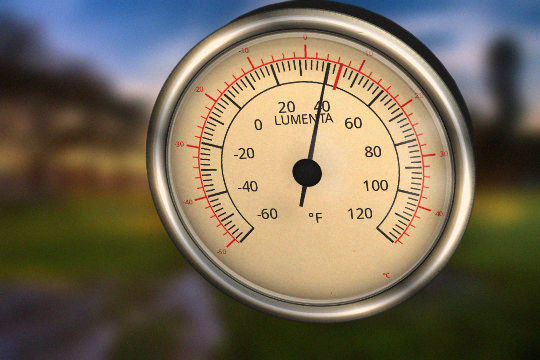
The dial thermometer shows 40 °F
